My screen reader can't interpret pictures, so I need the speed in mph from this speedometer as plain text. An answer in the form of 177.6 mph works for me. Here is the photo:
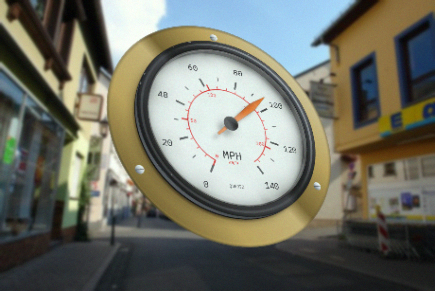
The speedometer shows 95 mph
